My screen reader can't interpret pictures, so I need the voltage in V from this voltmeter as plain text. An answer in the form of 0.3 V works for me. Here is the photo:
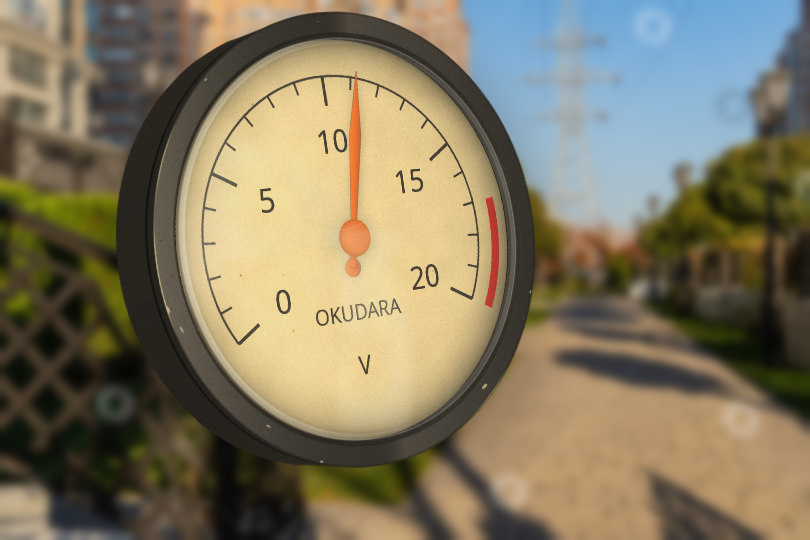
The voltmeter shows 11 V
